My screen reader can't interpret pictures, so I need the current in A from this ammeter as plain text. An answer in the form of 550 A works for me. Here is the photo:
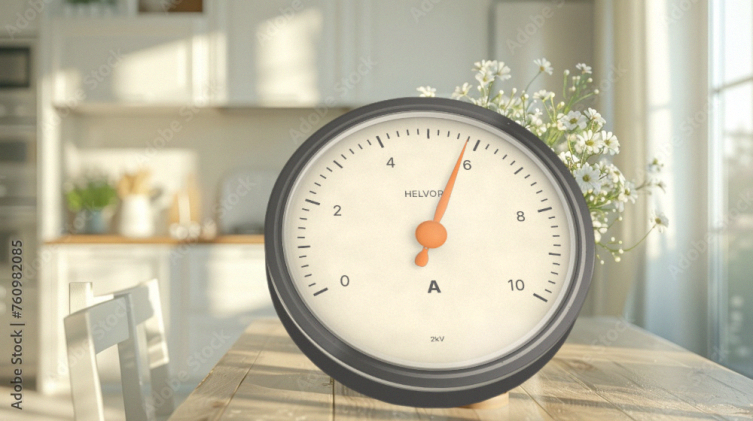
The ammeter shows 5.8 A
